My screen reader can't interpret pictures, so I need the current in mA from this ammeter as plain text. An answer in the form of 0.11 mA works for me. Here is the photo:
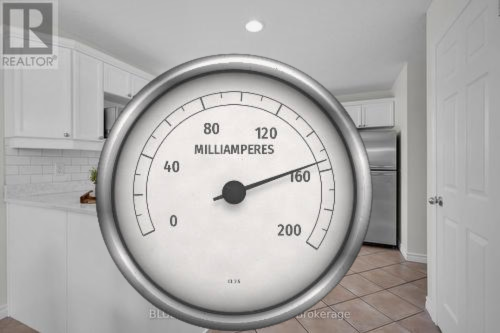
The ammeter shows 155 mA
